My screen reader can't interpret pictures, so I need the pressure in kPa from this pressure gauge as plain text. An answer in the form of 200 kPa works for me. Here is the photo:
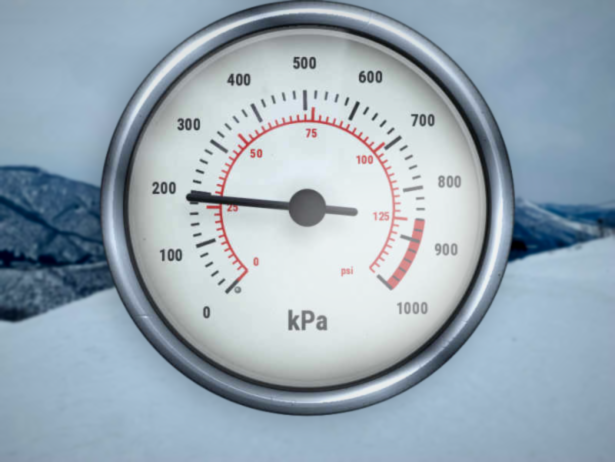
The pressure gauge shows 190 kPa
